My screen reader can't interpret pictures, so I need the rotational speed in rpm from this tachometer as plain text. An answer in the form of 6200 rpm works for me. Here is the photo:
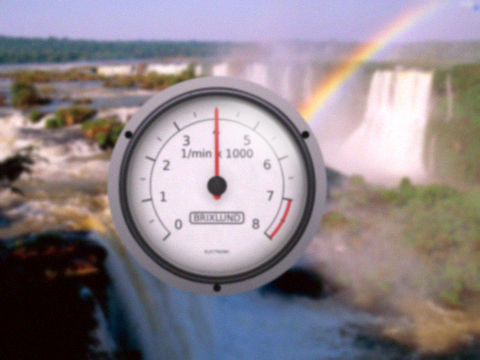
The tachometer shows 4000 rpm
